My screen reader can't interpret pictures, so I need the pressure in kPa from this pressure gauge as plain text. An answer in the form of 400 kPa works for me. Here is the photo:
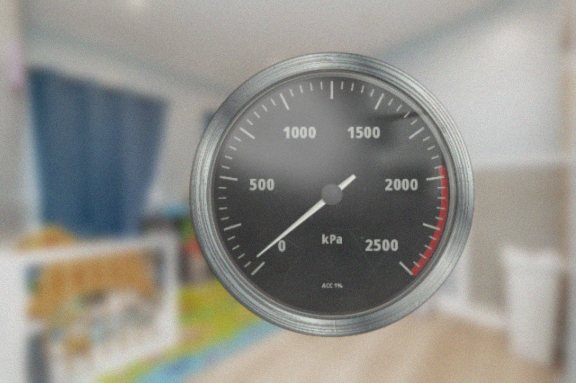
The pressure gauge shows 50 kPa
